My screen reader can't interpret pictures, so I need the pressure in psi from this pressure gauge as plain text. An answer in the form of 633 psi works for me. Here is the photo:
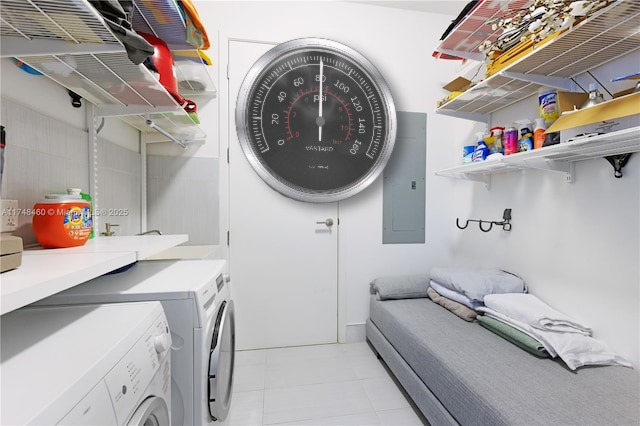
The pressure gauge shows 80 psi
